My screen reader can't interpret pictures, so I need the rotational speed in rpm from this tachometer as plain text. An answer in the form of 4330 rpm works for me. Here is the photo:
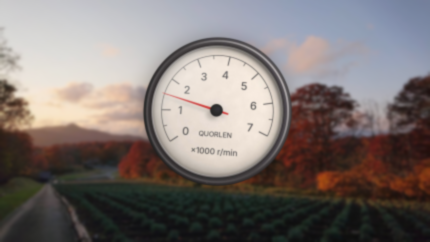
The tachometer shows 1500 rpm
